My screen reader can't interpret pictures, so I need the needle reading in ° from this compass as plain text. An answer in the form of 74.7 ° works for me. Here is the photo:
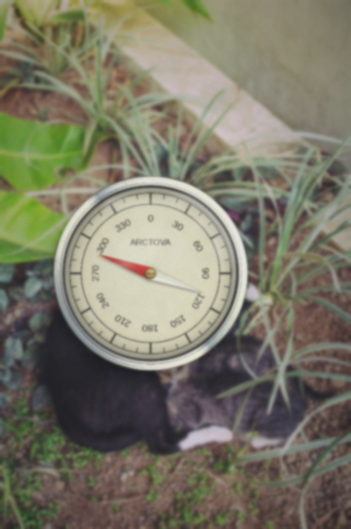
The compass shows 290 °
